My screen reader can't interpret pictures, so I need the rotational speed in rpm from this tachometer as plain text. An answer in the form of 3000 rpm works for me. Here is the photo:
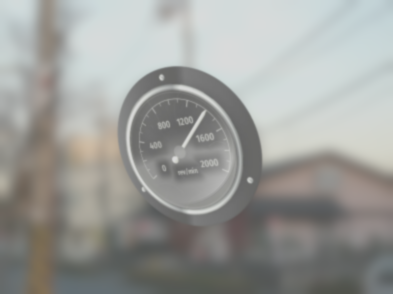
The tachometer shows 1400 rpm
